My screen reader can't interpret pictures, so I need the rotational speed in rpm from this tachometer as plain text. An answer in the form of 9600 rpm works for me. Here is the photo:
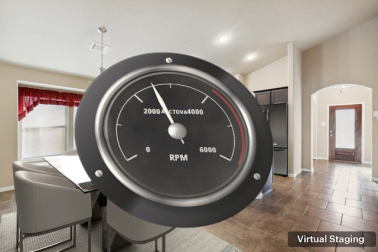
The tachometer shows 2500 rpm
